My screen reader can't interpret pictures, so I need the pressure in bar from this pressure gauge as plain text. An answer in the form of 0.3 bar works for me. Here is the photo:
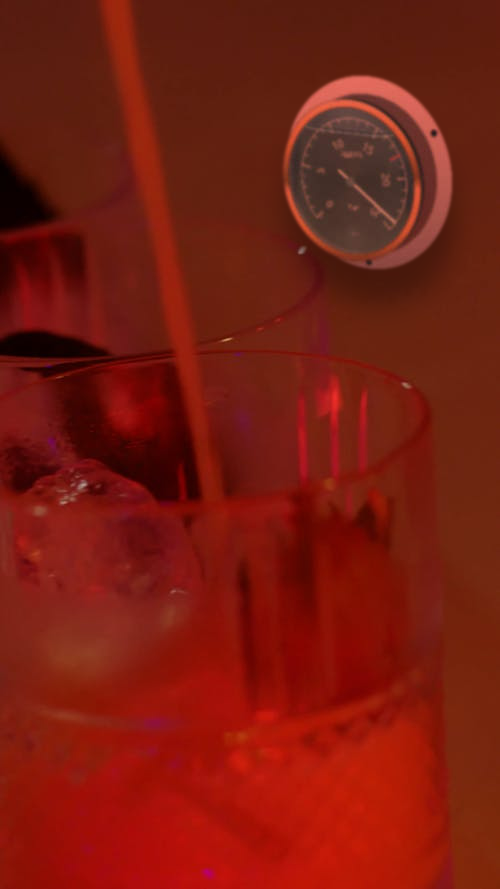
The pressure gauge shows 24 bar
